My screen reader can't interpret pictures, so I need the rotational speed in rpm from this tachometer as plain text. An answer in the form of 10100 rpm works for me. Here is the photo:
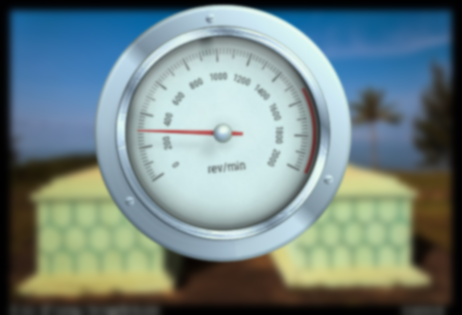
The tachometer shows 300 rpm
